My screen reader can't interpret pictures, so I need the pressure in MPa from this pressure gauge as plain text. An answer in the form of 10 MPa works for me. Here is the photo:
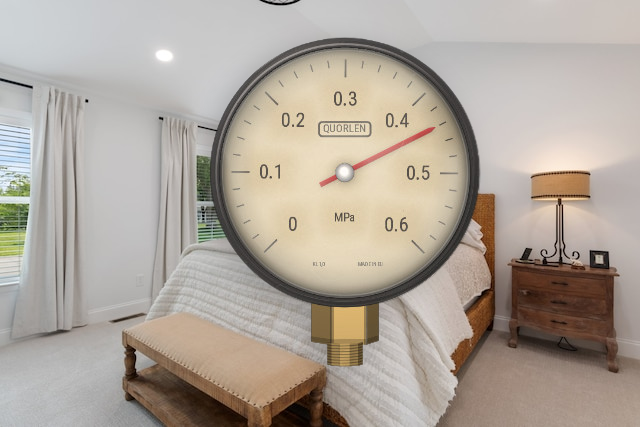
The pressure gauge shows 0.44 MPa
